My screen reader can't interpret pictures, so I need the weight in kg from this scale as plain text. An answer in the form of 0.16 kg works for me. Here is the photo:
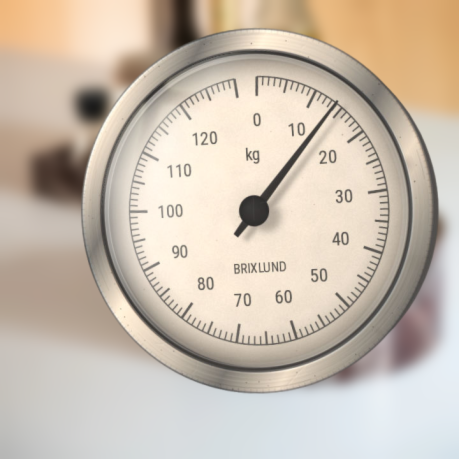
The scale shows 14 kg
